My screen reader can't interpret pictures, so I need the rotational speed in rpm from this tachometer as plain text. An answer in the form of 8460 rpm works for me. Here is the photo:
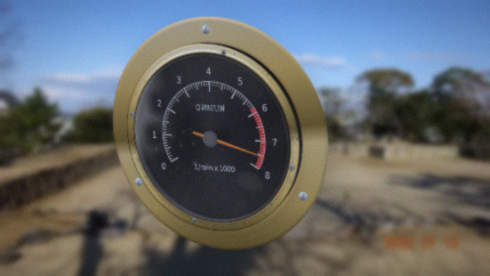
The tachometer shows 7500 rpm
